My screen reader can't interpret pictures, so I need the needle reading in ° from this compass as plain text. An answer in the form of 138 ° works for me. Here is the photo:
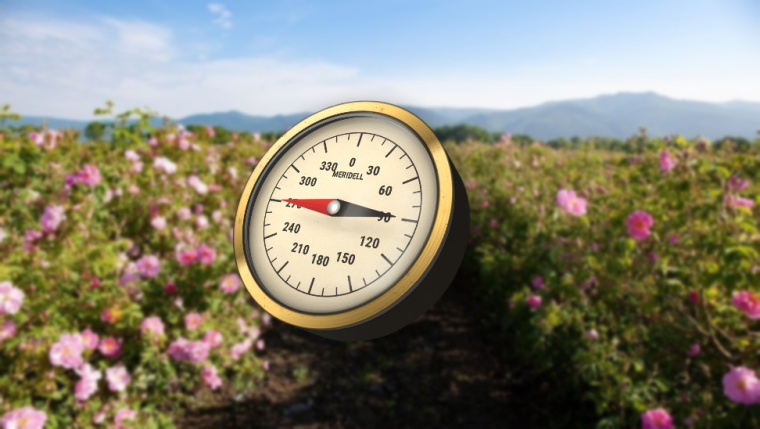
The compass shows 270 °
